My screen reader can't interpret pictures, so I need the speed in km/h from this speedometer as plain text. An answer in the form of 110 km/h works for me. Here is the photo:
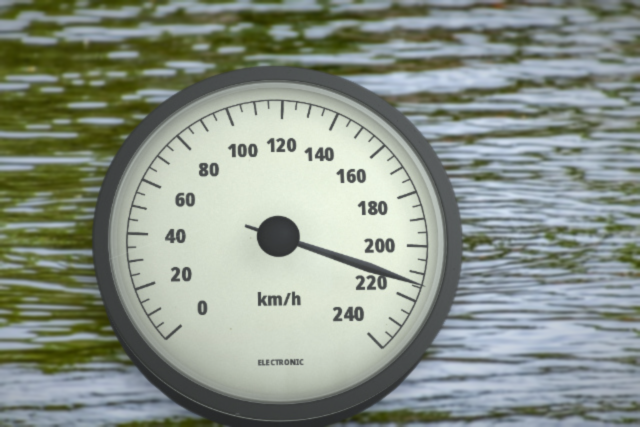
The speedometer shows 215 km/h
